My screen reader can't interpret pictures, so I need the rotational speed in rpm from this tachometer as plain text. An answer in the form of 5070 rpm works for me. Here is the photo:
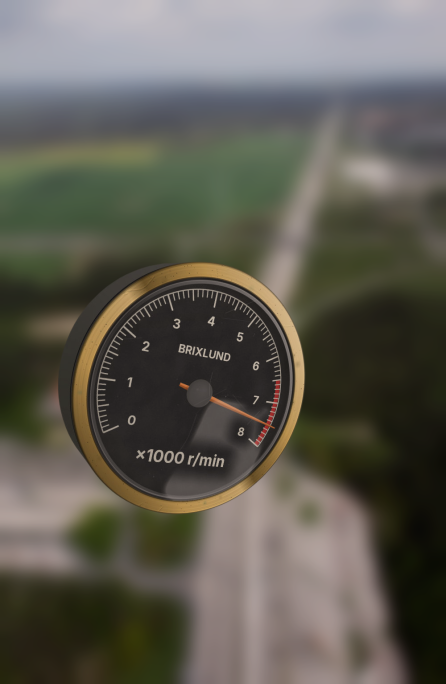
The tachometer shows 7500 rpm
